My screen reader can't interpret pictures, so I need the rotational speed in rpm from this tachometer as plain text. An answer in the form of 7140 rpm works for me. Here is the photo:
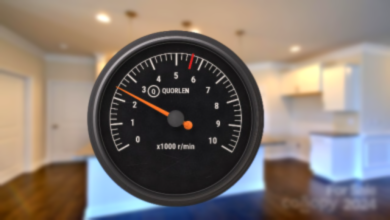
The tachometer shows 2400 rpm
